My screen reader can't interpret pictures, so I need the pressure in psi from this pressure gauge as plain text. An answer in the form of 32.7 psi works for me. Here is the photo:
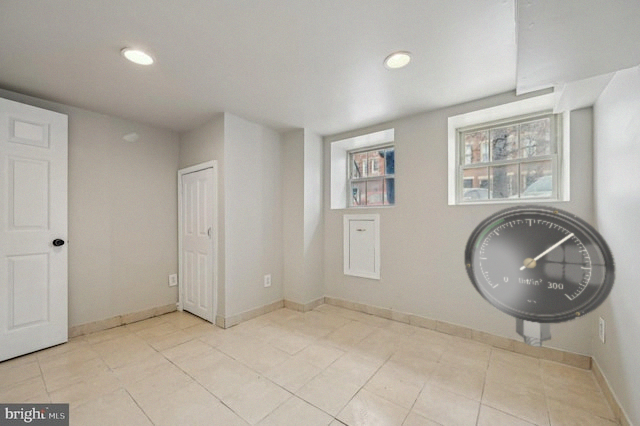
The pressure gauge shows 200 psi
